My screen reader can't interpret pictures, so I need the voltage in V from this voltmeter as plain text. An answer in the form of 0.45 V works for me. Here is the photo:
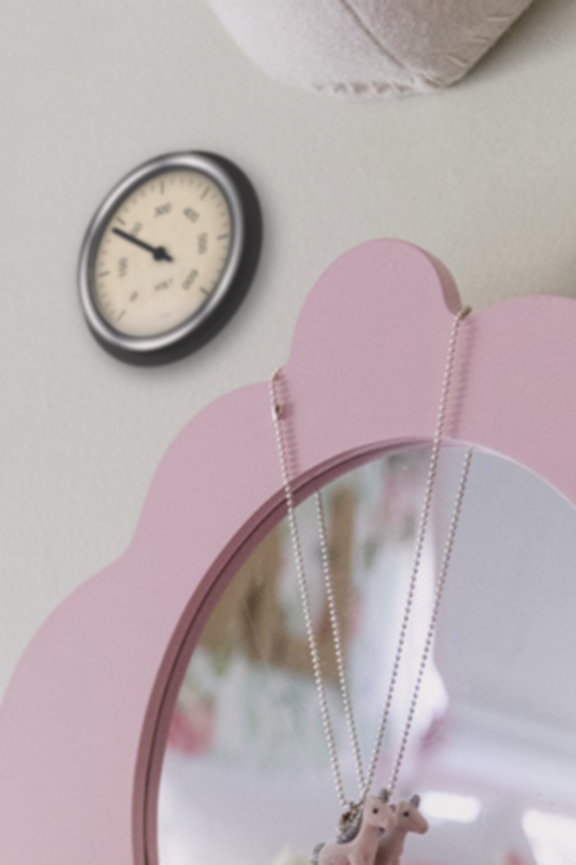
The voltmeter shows 180 V
